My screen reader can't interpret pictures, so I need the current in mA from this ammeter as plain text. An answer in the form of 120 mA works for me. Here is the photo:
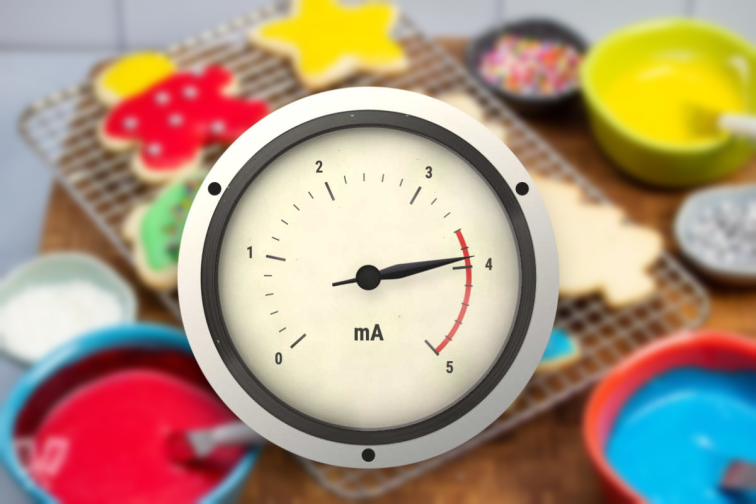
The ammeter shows 3.9 mA
